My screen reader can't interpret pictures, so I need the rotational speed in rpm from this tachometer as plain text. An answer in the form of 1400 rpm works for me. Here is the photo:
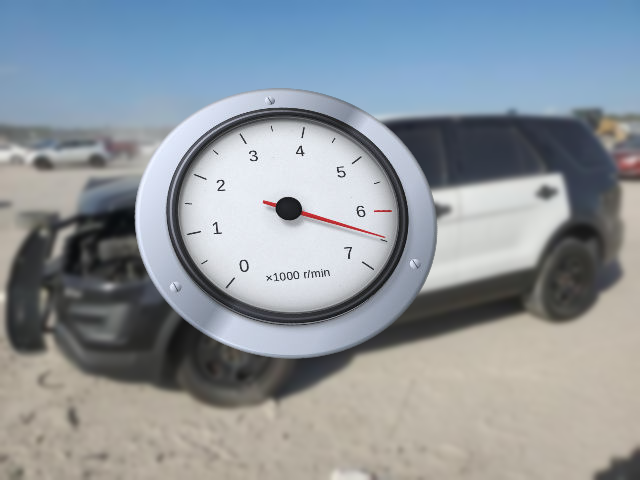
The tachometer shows 6500 rpm
